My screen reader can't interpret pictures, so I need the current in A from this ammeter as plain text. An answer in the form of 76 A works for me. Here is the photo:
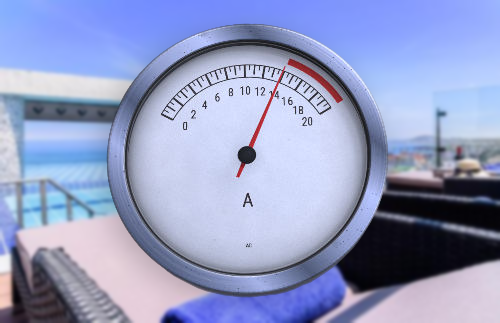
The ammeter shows 14 A
